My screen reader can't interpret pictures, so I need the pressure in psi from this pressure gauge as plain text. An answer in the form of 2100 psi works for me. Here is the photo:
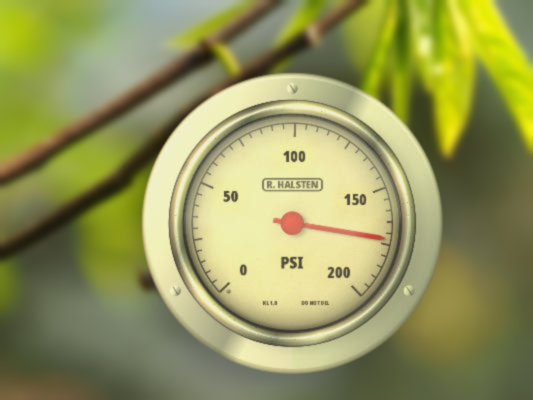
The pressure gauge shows 172.5 psi
